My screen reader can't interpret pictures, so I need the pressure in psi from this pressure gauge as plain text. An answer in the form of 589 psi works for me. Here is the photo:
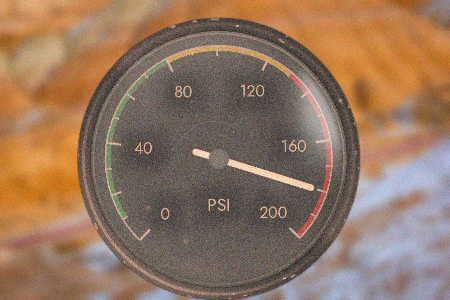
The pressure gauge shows 180 psi
